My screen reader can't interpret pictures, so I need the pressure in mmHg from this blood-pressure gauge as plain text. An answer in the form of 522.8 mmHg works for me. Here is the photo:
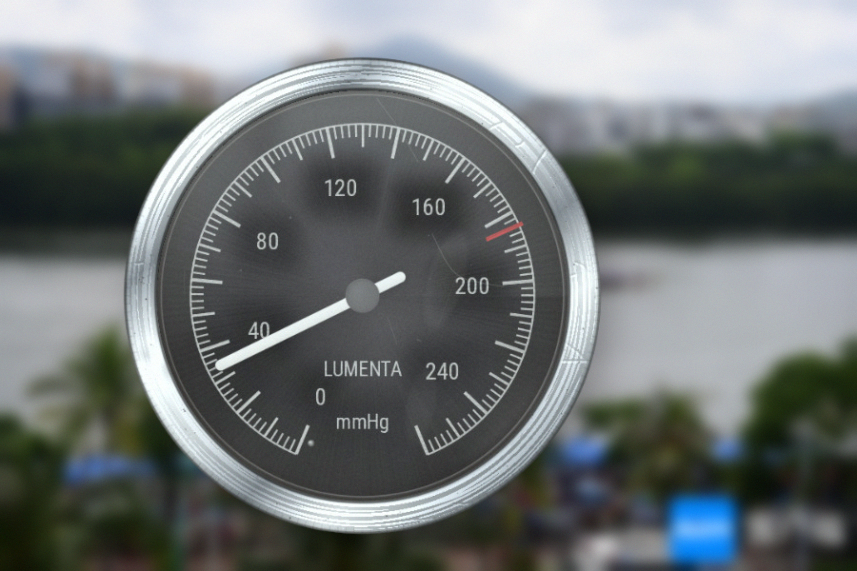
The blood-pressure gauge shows 34 mmHg
